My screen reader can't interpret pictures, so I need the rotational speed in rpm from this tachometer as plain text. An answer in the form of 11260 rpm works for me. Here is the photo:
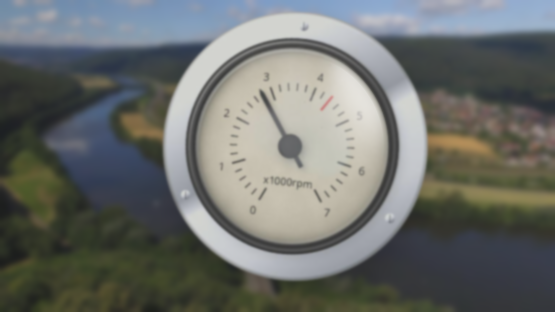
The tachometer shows 2800 rpm
